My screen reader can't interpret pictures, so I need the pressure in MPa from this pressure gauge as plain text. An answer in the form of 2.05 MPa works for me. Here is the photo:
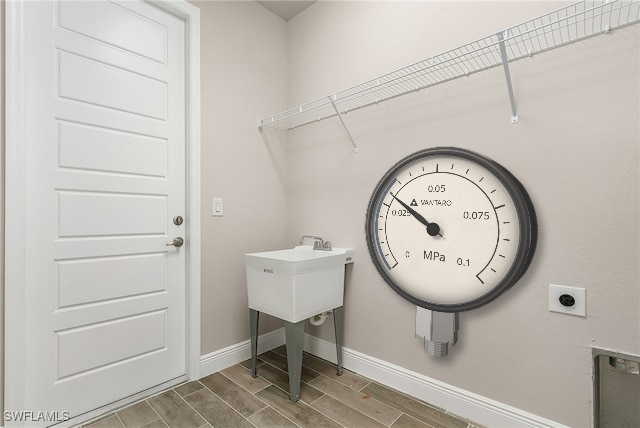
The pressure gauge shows 0.03 MPa
